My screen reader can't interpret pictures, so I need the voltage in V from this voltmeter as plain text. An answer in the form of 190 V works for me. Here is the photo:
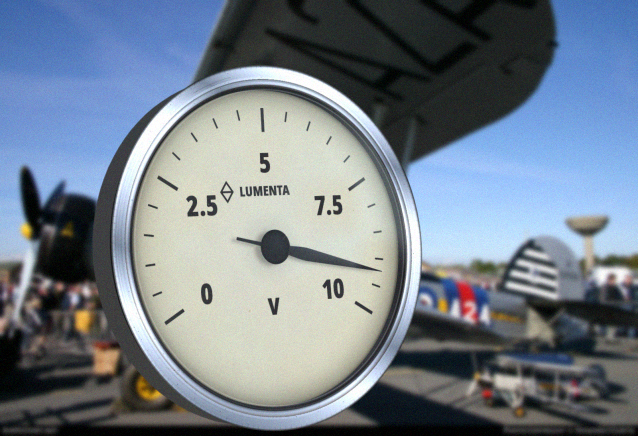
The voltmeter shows 9.25 V
